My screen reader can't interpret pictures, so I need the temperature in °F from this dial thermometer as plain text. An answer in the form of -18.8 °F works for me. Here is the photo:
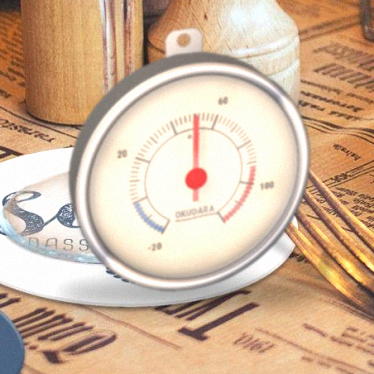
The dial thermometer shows 50 °F
